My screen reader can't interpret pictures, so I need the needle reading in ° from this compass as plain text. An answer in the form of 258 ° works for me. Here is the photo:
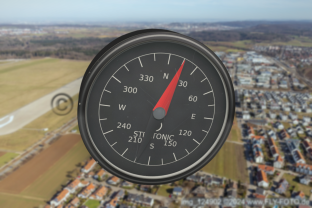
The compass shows 15 °
